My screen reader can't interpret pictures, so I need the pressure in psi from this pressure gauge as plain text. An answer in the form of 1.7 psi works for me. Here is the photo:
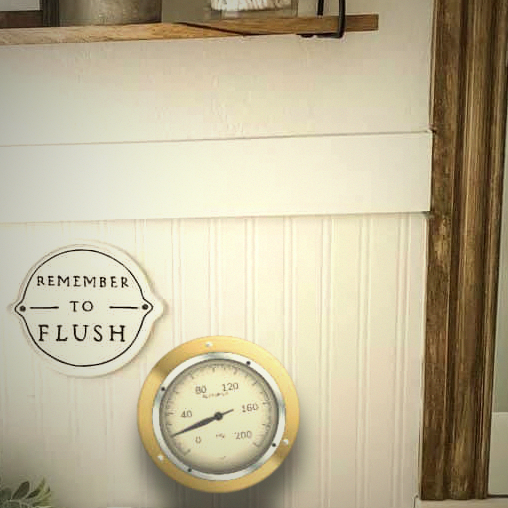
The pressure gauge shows 20 psi
